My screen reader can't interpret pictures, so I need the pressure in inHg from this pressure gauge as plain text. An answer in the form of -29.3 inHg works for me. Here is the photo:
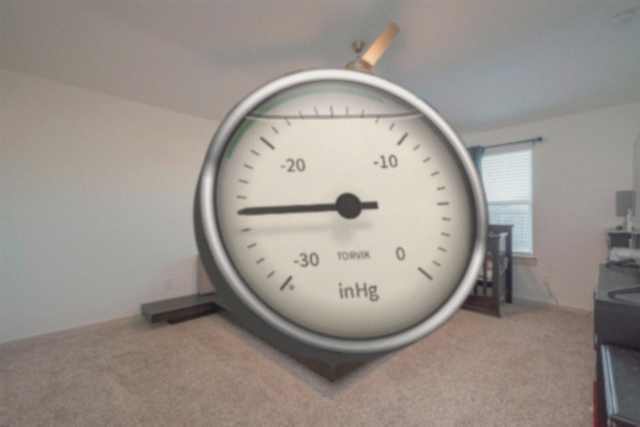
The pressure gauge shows -25 inHg
